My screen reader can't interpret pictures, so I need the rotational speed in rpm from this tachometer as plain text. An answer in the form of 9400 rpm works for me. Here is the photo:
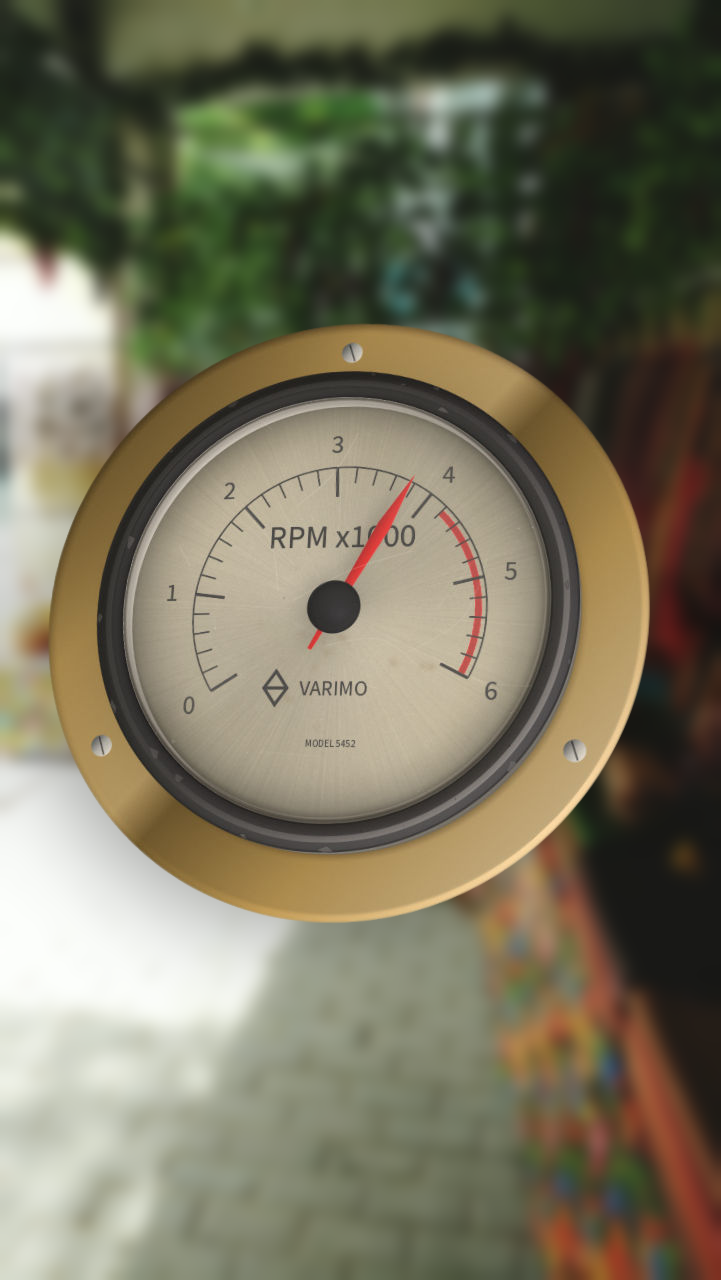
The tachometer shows 3800 rpm
